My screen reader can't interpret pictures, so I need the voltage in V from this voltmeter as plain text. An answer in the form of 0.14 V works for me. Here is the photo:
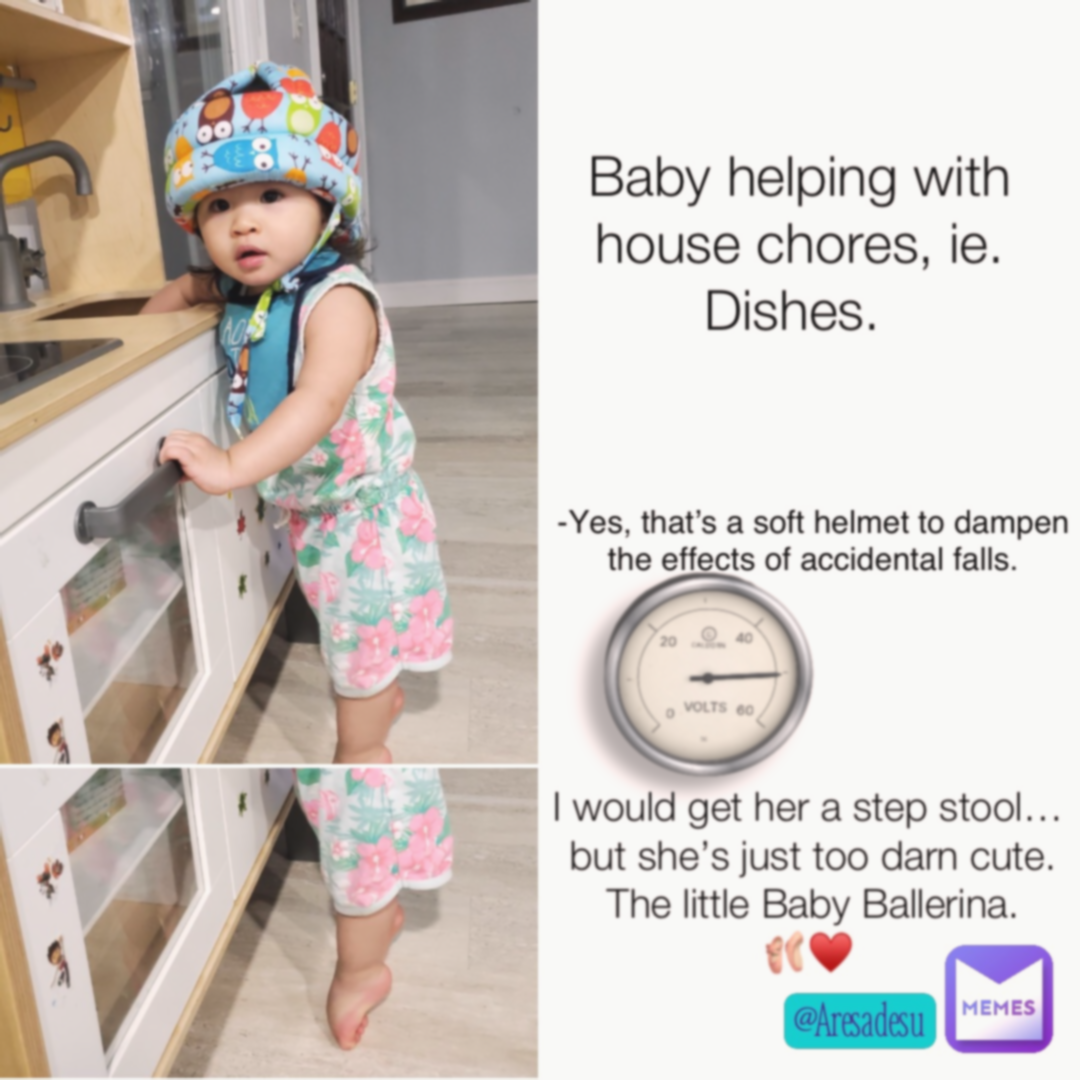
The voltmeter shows 50 V
